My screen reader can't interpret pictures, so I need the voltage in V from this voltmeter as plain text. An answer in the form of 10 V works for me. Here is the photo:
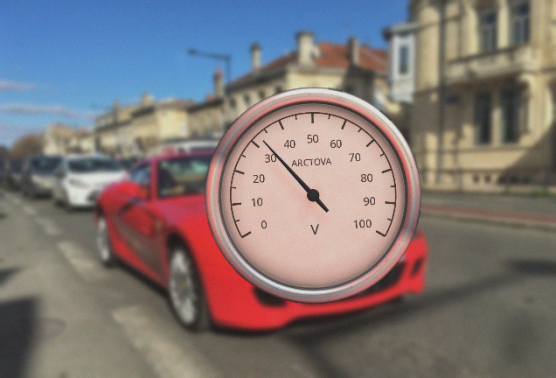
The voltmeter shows 32.5 V
